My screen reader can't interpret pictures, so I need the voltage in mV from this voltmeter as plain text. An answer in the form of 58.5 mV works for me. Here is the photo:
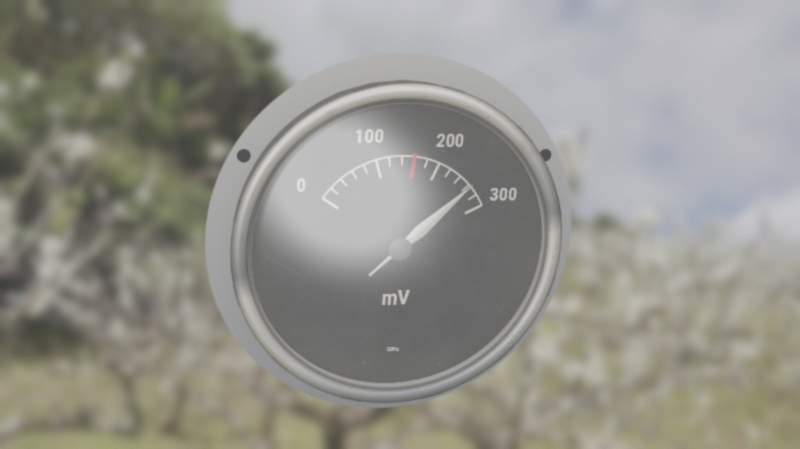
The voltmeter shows 260 mV
